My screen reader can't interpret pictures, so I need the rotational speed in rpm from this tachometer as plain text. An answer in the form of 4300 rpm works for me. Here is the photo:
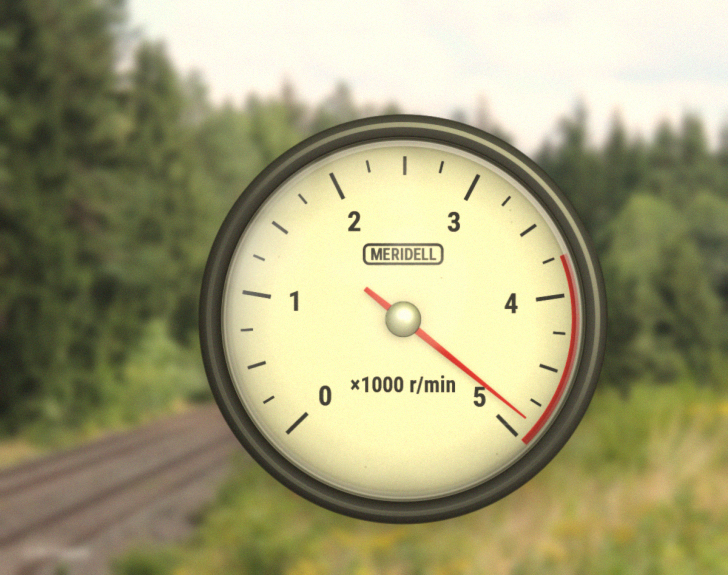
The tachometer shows 4875 rpm
